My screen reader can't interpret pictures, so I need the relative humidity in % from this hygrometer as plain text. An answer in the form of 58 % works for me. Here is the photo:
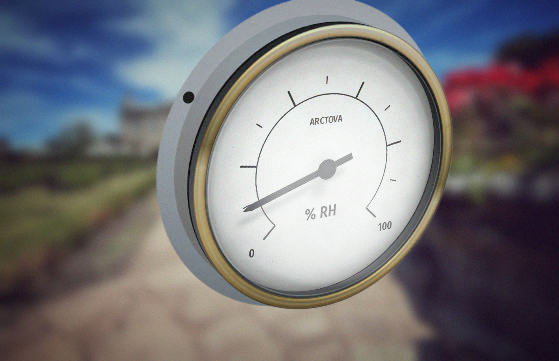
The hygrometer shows 10 %
